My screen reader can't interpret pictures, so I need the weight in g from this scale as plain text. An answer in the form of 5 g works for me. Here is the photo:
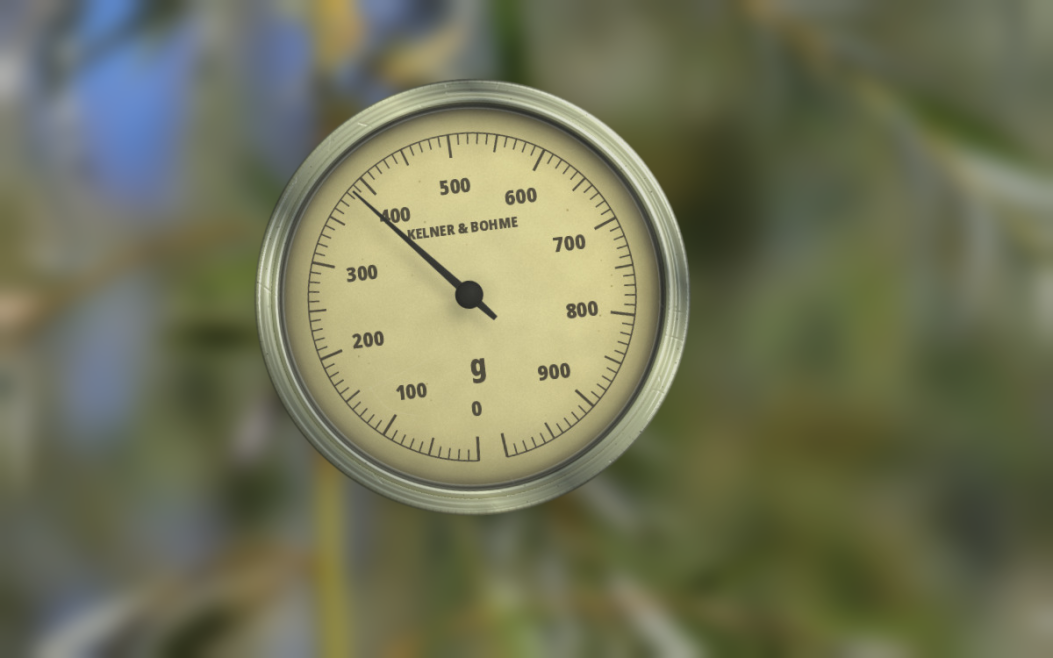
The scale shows 385 g
